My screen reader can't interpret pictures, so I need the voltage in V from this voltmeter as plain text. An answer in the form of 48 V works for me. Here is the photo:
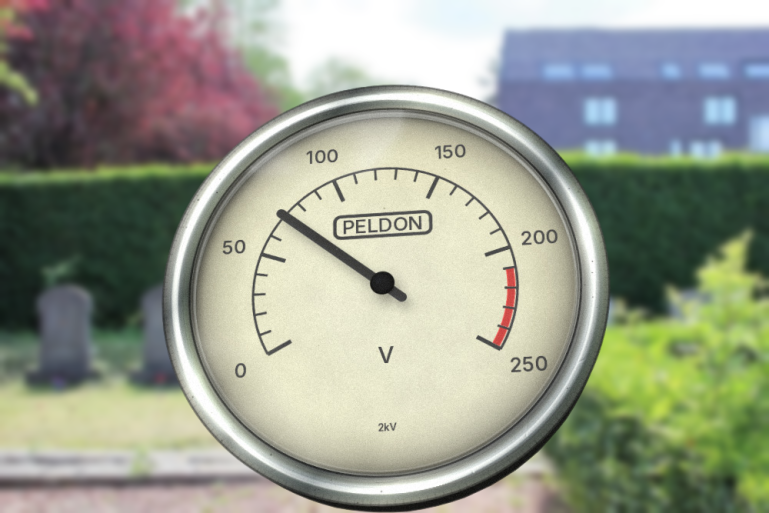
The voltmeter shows 70 V
